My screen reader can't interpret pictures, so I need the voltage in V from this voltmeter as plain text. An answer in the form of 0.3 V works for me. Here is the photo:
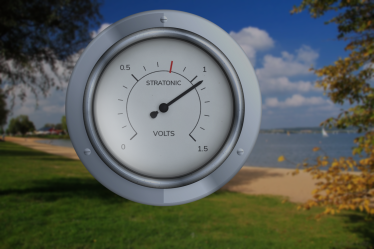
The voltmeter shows 1.05 V
